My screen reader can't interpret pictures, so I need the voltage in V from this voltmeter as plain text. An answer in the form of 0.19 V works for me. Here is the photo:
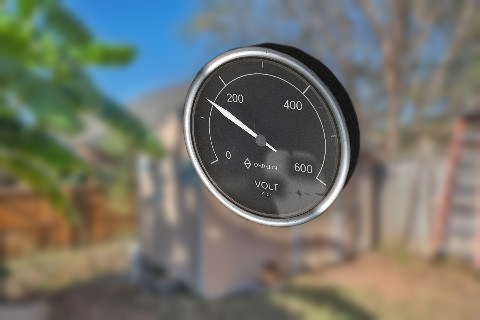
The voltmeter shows 150 V
